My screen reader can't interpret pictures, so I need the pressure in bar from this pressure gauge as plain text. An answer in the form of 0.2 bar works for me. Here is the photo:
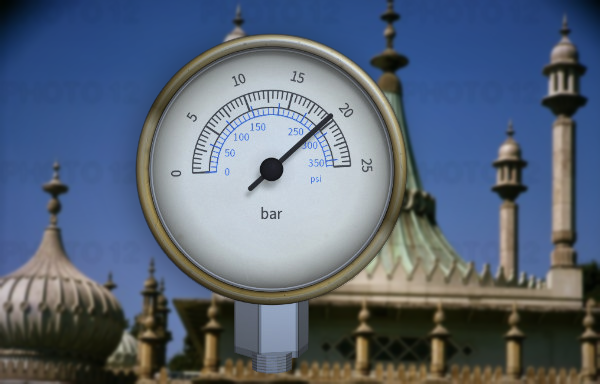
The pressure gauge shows 19.5 bar
